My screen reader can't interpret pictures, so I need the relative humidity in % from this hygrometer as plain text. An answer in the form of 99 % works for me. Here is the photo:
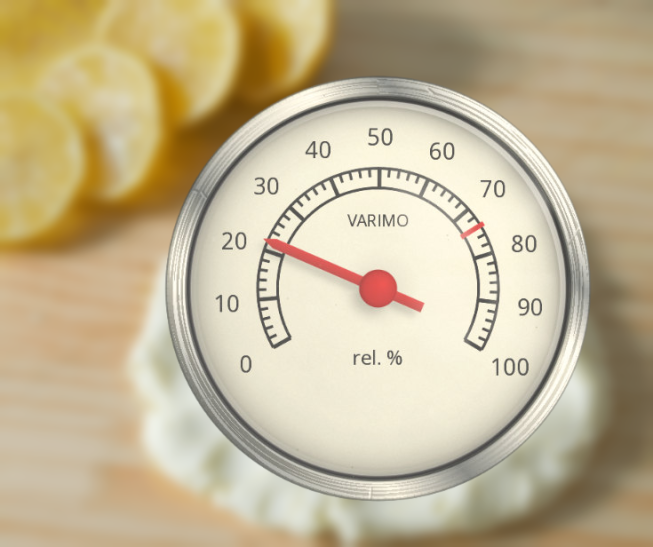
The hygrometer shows 22 %
